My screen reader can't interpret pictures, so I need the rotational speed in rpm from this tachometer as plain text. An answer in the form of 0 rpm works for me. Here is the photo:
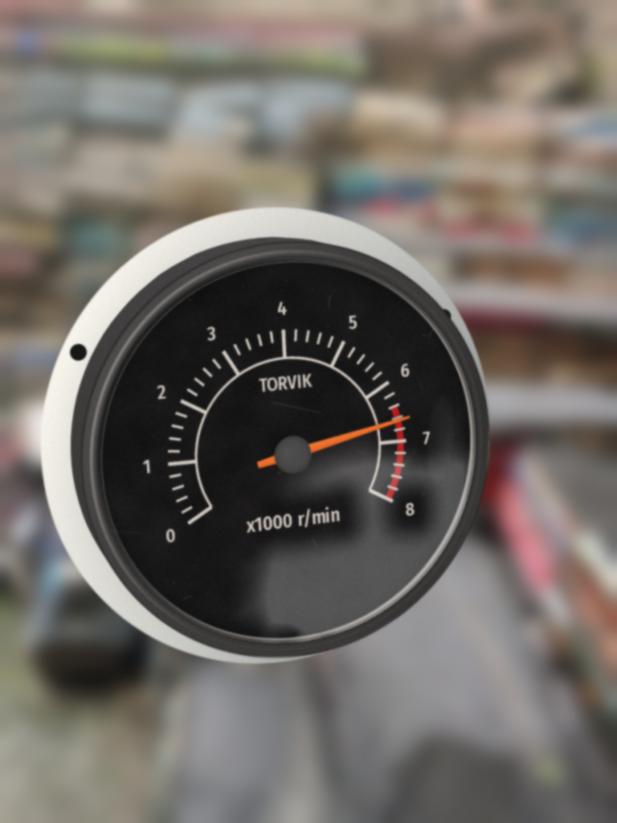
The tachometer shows 6600 rpm
